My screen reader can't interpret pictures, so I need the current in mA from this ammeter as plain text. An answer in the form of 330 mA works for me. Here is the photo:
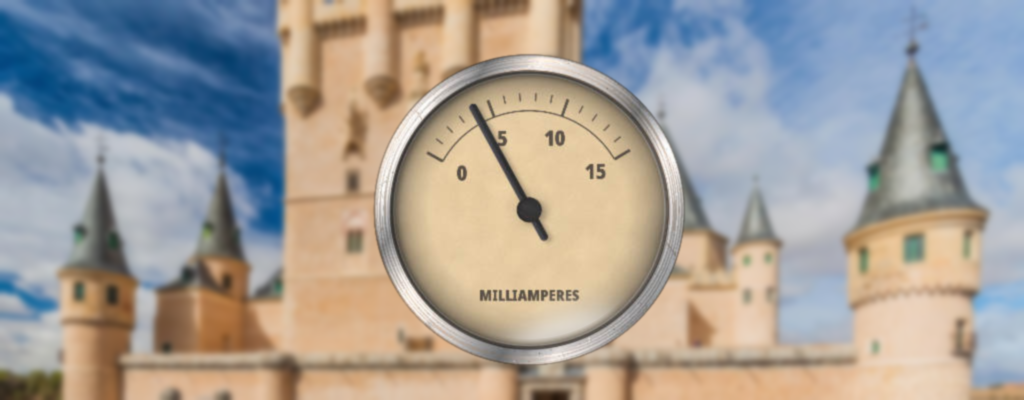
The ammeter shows 4 mA
